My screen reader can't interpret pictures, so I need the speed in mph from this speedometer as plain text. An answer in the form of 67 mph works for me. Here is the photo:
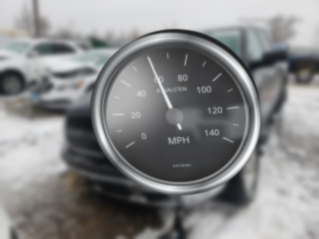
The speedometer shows 60 mph
